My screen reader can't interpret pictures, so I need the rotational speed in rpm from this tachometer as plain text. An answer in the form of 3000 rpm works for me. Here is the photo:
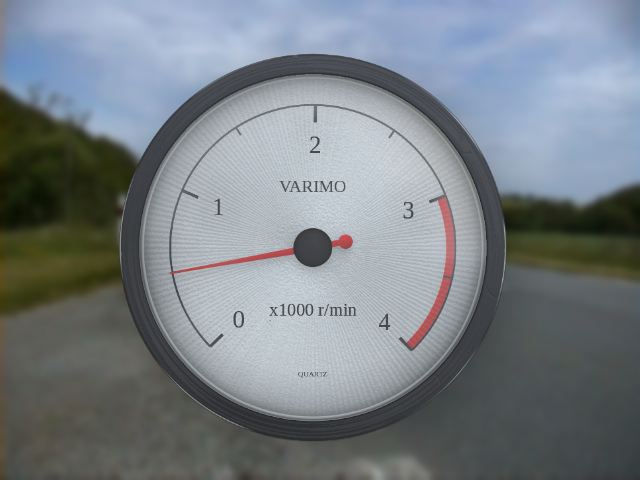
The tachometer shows 500 rpm
